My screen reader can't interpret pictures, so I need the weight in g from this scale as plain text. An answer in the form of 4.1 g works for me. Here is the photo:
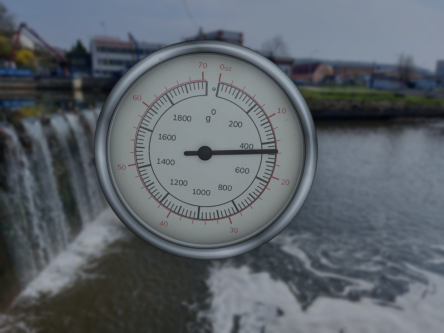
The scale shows 440 g
